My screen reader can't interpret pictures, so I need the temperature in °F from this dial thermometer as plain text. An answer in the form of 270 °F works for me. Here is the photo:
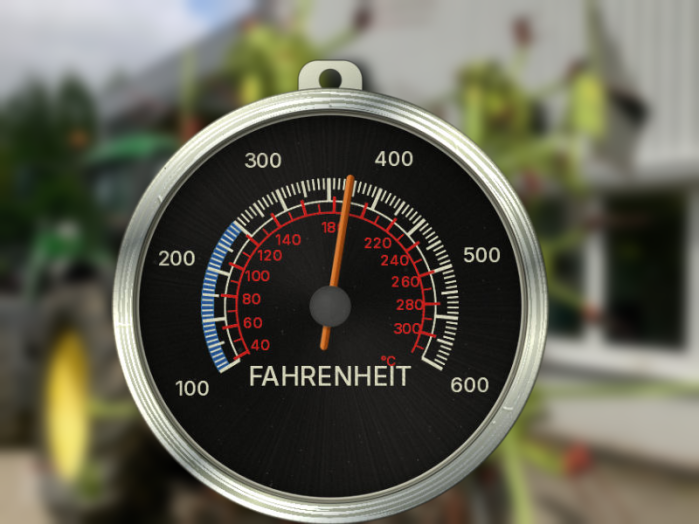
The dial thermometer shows 370 °F
